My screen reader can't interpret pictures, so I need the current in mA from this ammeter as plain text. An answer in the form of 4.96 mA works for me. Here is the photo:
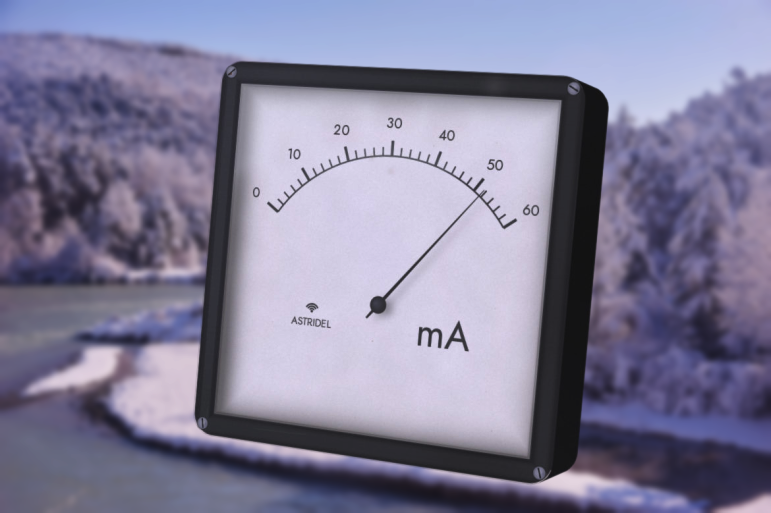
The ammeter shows 52 mA
